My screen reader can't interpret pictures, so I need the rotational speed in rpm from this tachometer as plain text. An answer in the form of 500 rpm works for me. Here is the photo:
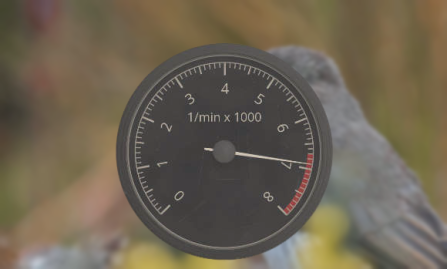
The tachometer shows 6900 rpm
